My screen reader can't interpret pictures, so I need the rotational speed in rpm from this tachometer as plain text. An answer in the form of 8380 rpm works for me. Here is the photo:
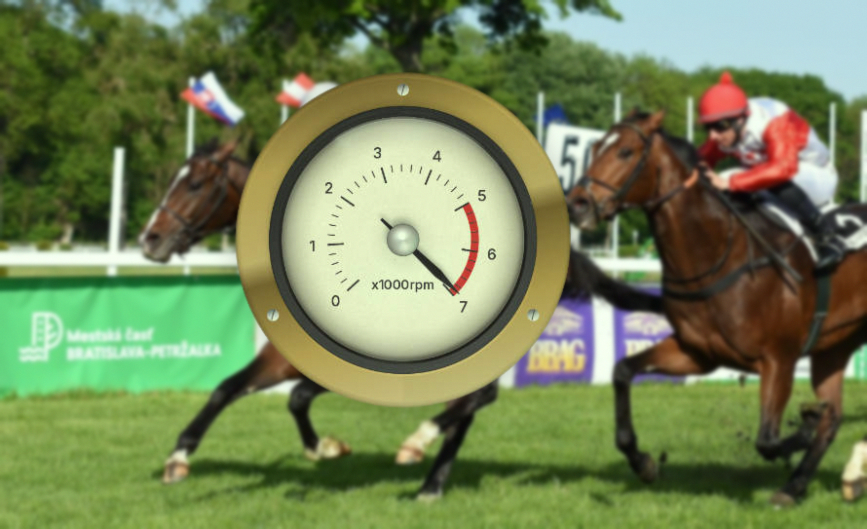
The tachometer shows 6900 rpm
